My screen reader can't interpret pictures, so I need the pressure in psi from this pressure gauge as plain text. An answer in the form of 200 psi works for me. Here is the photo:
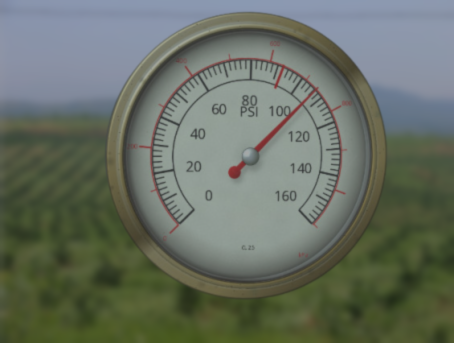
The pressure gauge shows 106 psi
